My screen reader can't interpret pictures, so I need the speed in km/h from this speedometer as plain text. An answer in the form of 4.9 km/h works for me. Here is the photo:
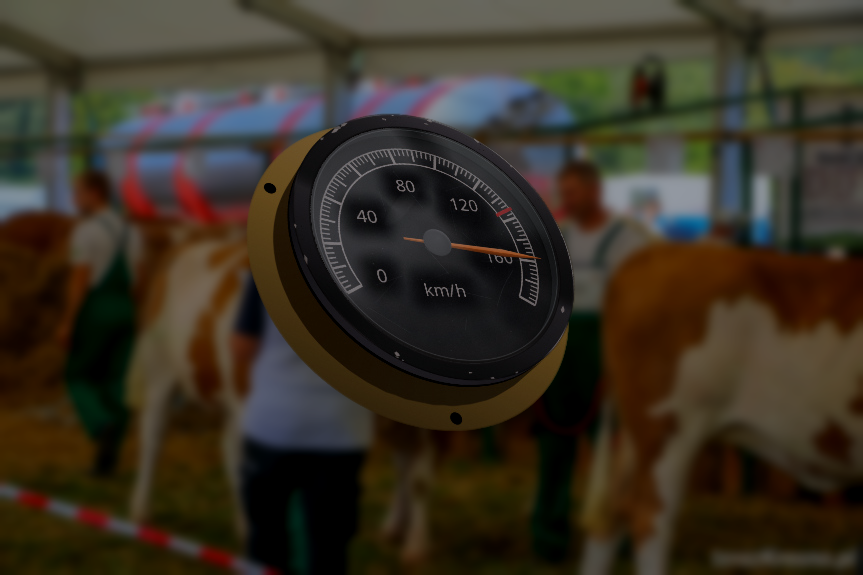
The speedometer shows 160 km/h
